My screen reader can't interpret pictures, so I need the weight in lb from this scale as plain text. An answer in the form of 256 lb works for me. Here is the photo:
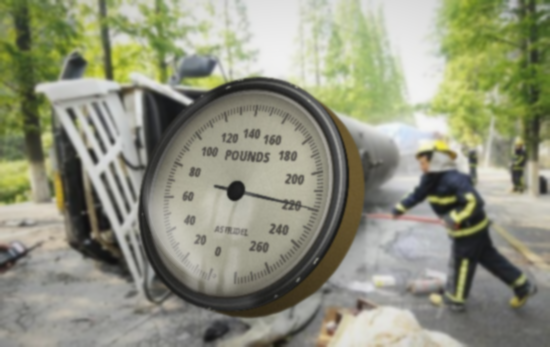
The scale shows 220 lb
